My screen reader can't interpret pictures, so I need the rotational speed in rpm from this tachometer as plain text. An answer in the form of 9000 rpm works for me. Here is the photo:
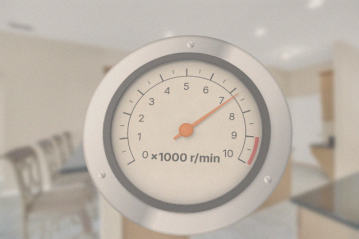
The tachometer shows 7250 rpm
